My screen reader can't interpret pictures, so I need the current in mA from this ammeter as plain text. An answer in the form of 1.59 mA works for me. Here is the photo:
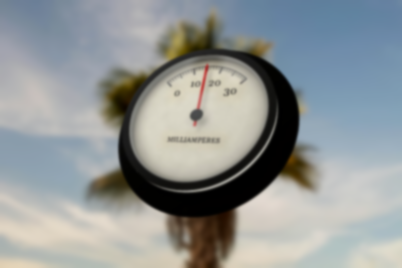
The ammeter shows 15 mA
